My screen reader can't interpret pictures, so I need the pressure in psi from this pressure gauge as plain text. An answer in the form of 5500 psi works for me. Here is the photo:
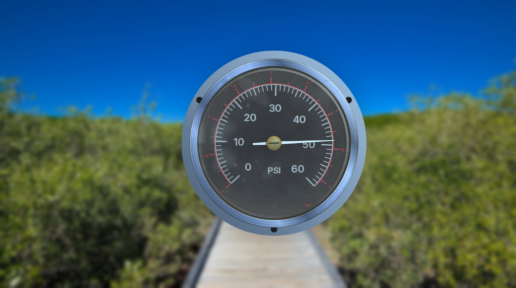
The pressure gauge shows 49 psi
